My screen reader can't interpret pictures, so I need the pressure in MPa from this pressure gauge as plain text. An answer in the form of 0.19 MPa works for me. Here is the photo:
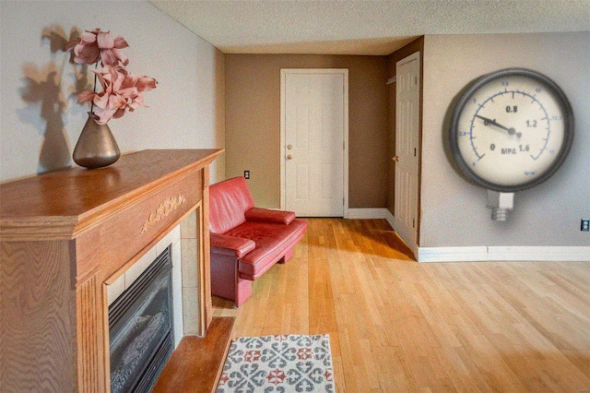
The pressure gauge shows 0.4 MPa
